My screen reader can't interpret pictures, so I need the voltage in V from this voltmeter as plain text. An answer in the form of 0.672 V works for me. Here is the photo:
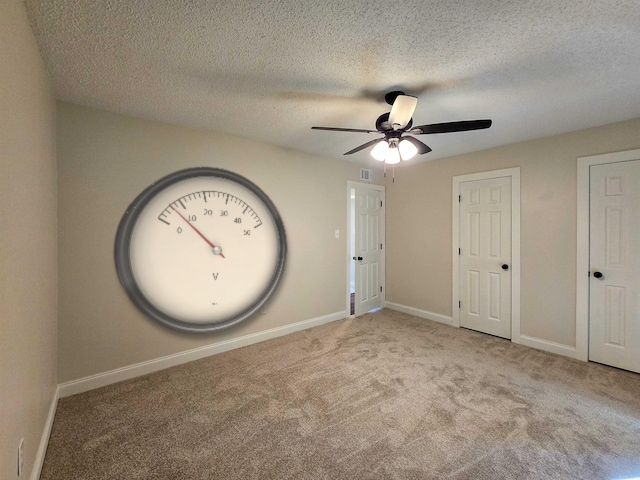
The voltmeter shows 6 V
